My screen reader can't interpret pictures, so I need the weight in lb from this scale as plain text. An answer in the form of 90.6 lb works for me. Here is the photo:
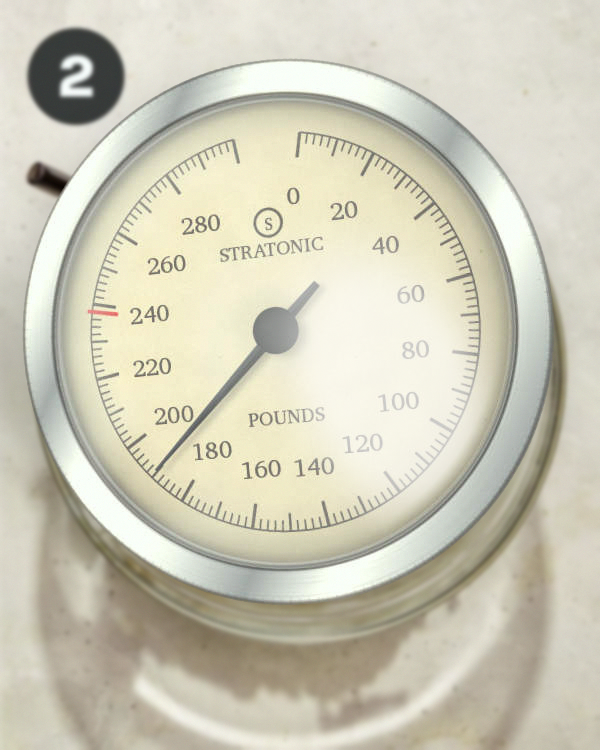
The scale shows 190 lb
